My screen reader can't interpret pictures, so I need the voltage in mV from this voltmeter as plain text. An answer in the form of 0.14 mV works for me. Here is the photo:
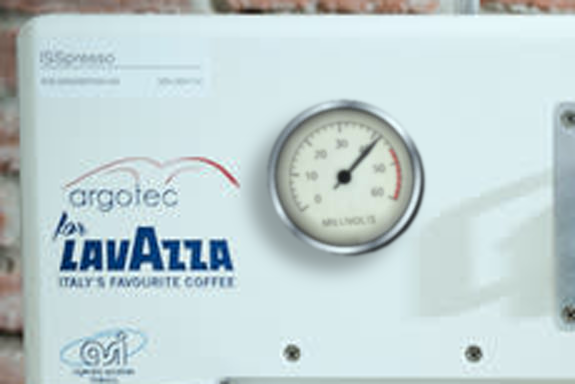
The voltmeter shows 42 mV
